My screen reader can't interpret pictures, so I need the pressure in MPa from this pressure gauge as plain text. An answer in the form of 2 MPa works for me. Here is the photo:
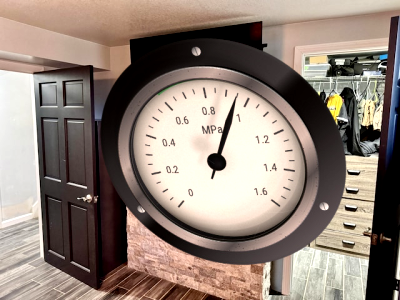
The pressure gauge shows 0.95 MPa
